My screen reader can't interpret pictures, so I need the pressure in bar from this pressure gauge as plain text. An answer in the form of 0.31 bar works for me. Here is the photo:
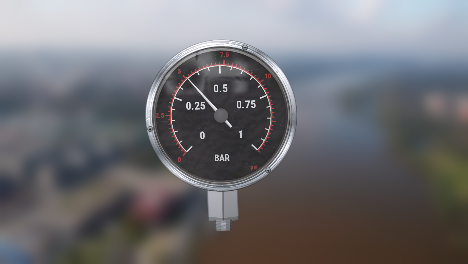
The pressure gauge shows 0.35 bar
